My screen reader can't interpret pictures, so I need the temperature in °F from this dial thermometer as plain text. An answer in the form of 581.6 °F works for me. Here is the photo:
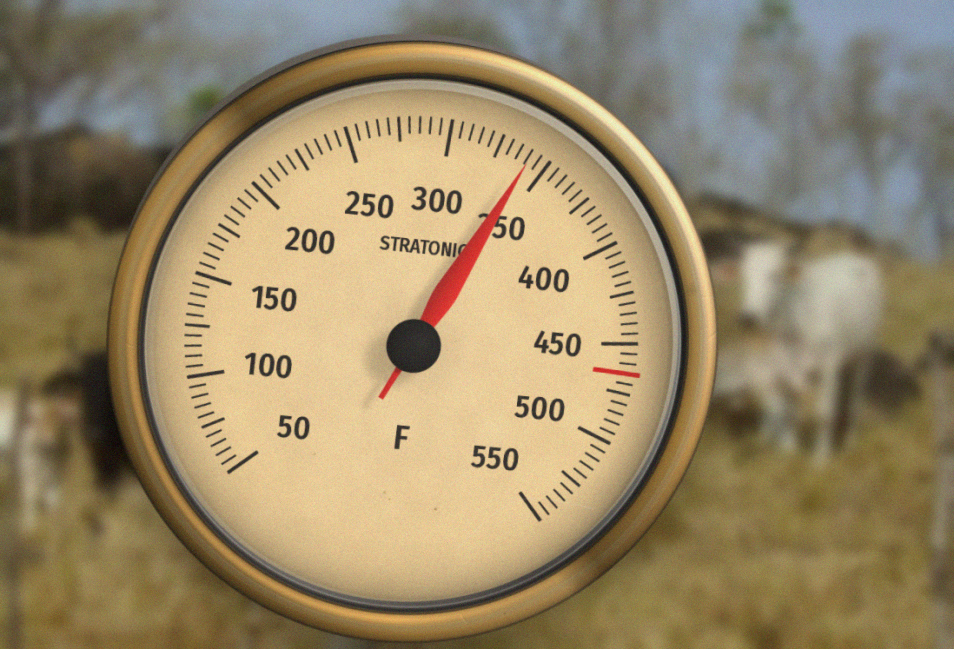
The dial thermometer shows 340 °F
